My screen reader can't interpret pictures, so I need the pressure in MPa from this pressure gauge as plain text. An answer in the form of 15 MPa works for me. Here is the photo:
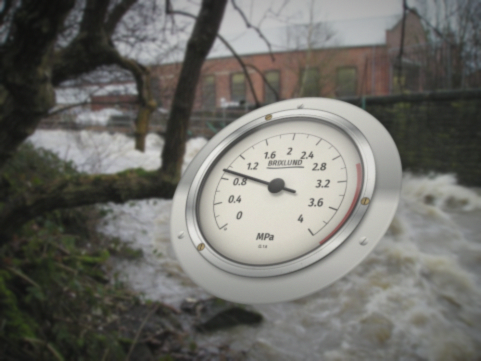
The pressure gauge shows 0.9 MPa
